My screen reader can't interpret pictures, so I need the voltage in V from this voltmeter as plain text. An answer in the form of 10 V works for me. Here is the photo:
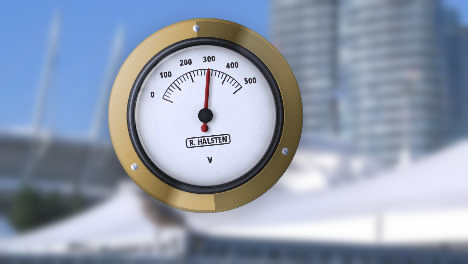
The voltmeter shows 300 V
